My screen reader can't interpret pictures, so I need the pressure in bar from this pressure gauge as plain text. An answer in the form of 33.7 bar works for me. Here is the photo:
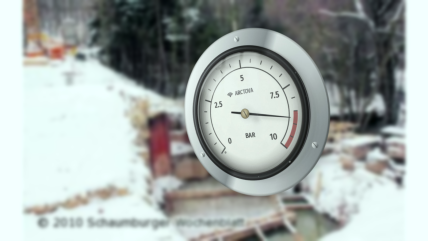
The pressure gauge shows 8.75 bar
